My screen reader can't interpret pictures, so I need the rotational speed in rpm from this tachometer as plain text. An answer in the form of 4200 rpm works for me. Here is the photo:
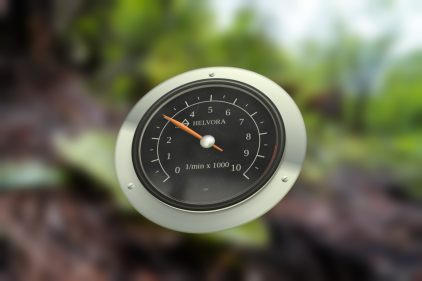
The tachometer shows 3000 rpm
